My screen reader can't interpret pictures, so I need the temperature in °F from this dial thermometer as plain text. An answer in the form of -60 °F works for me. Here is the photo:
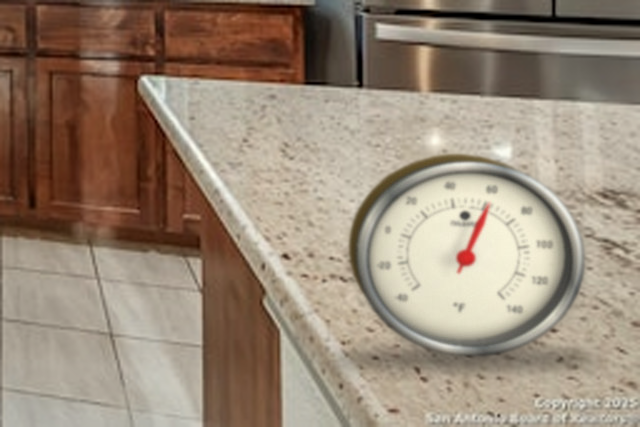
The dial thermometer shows 60 °F
